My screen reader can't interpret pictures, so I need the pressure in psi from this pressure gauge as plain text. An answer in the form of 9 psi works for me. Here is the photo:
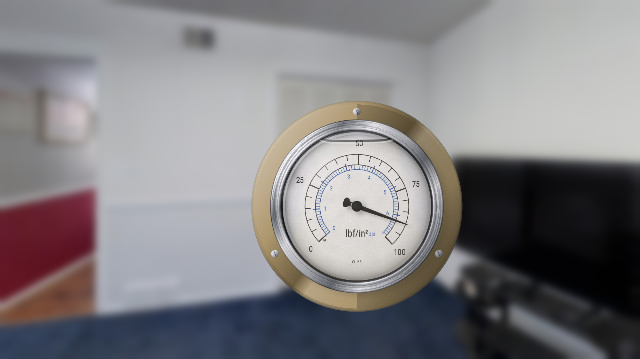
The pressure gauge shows 90 psi
